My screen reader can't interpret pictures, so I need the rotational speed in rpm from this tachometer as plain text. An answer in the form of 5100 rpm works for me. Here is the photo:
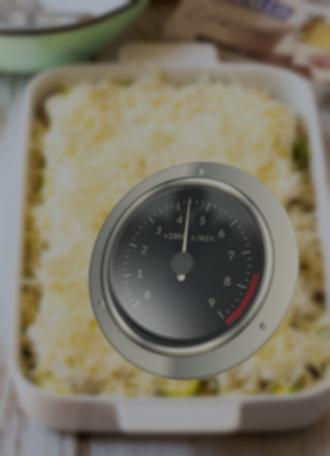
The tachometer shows 4400 rpm
